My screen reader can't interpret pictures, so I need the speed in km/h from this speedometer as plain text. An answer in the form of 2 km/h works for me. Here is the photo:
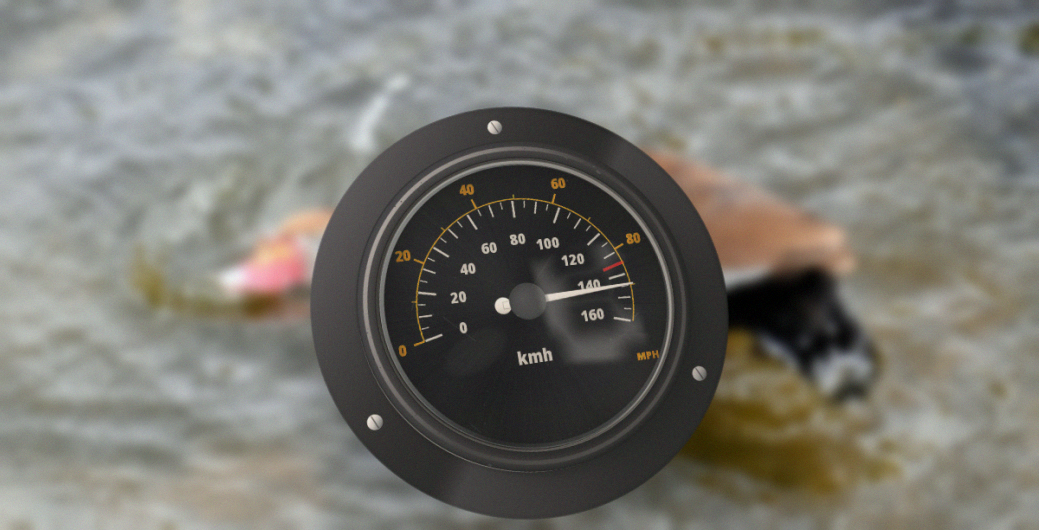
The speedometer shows 145 km/h
